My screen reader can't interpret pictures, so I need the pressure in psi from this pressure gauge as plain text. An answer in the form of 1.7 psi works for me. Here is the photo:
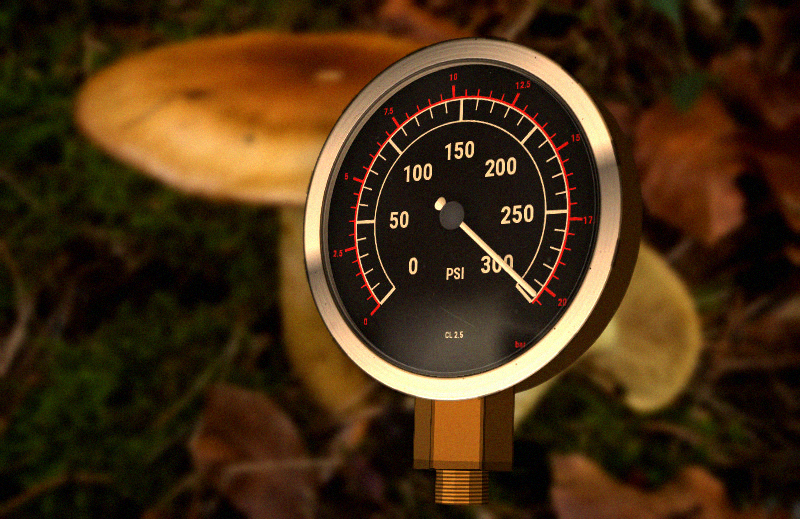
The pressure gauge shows 295 psi
